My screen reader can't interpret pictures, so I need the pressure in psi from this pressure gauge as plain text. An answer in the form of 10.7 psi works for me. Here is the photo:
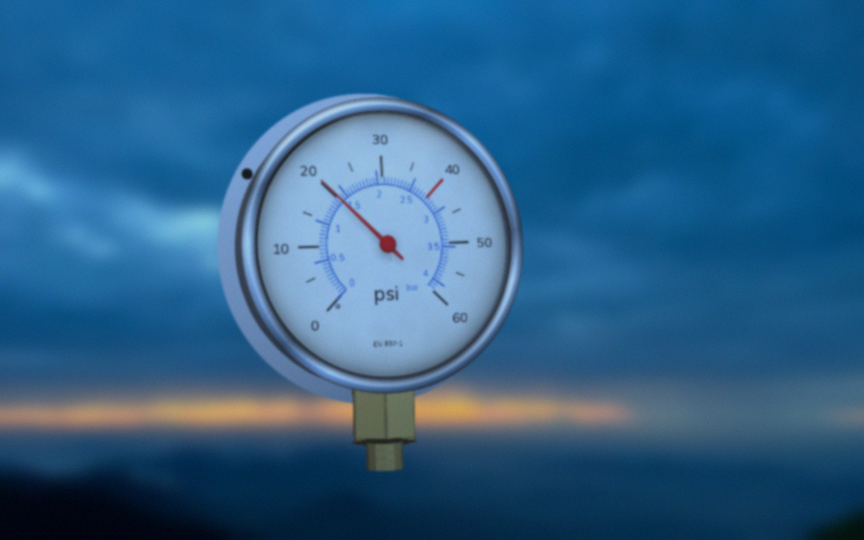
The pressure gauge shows 20 psi
